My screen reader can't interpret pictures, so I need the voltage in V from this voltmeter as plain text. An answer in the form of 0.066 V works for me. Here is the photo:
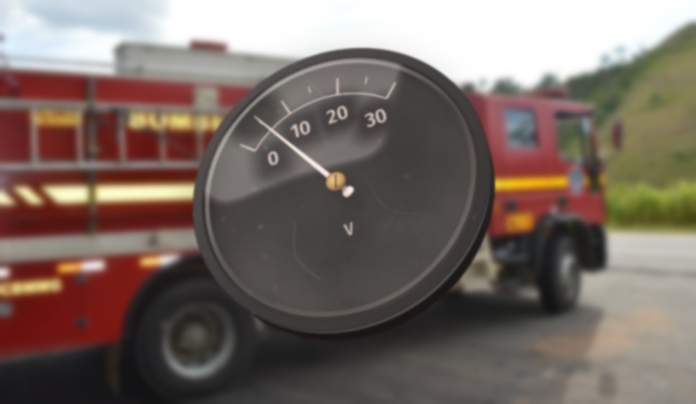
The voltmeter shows 5 V
